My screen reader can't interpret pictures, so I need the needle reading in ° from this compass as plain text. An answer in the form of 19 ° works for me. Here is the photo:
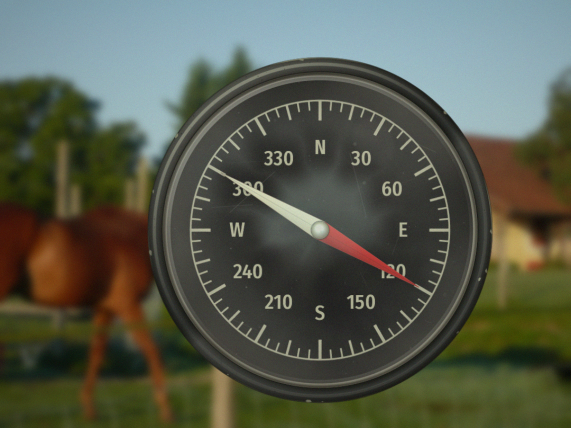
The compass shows 120 °
